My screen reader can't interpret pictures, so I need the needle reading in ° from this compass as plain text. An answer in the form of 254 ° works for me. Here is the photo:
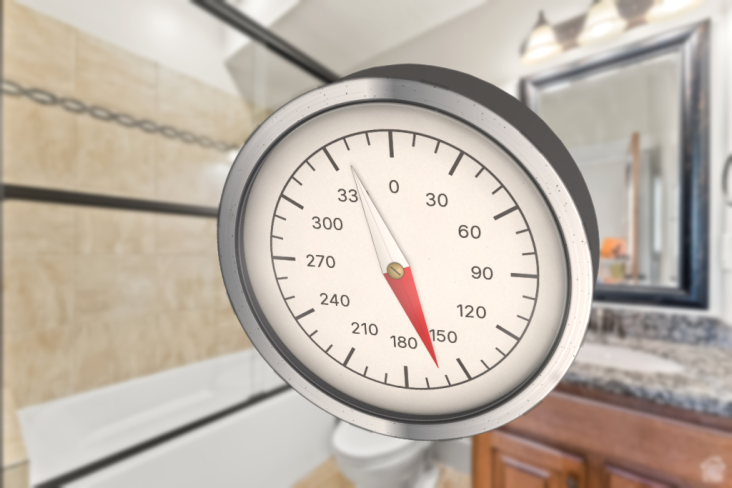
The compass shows 160 °
